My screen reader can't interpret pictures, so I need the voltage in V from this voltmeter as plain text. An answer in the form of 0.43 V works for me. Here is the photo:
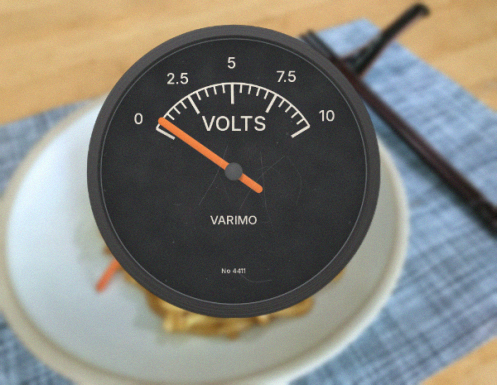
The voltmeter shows 0.5 V
